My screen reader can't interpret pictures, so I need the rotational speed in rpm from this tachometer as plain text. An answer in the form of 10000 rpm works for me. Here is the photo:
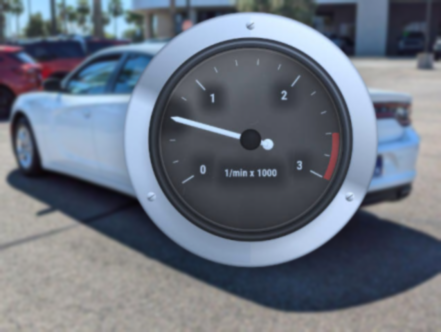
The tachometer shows 600 rpm
